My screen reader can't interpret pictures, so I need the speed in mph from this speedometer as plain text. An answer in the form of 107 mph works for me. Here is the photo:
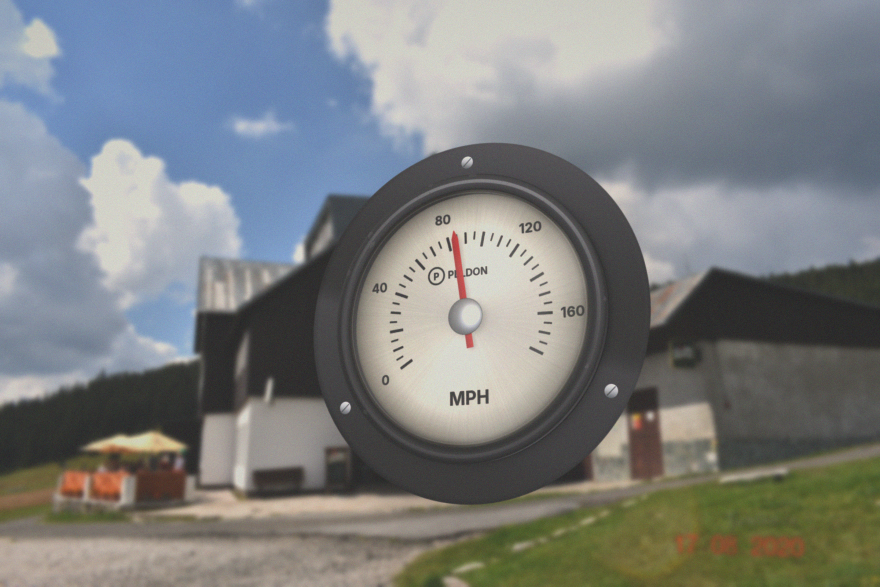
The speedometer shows 85 mph
